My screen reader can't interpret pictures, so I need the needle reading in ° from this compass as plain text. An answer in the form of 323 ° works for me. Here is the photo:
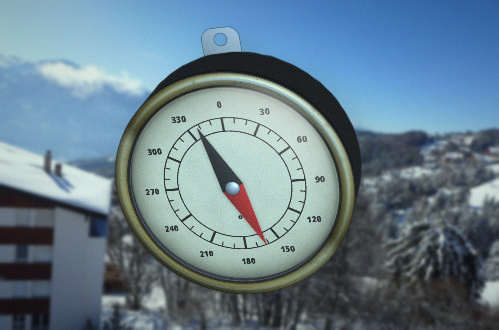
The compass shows 160 °
